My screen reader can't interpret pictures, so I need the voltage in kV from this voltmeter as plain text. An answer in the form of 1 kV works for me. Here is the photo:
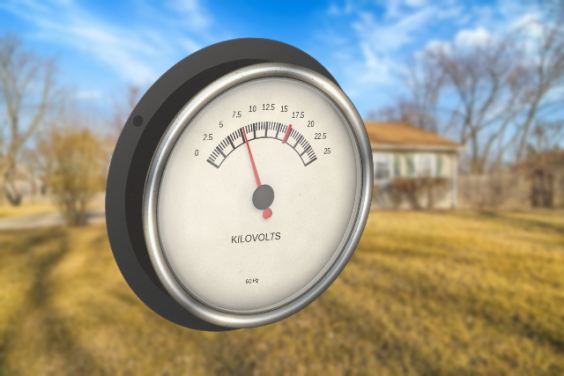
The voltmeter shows 7.5 kV
